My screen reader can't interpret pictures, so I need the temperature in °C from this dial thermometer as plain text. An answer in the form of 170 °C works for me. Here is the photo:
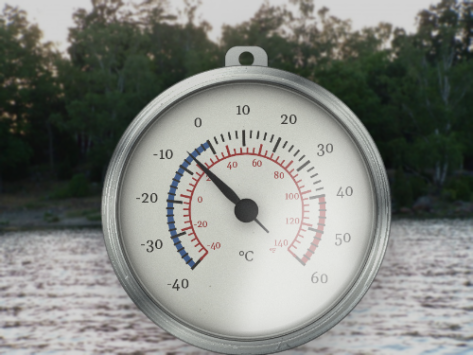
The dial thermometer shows -6 °C
